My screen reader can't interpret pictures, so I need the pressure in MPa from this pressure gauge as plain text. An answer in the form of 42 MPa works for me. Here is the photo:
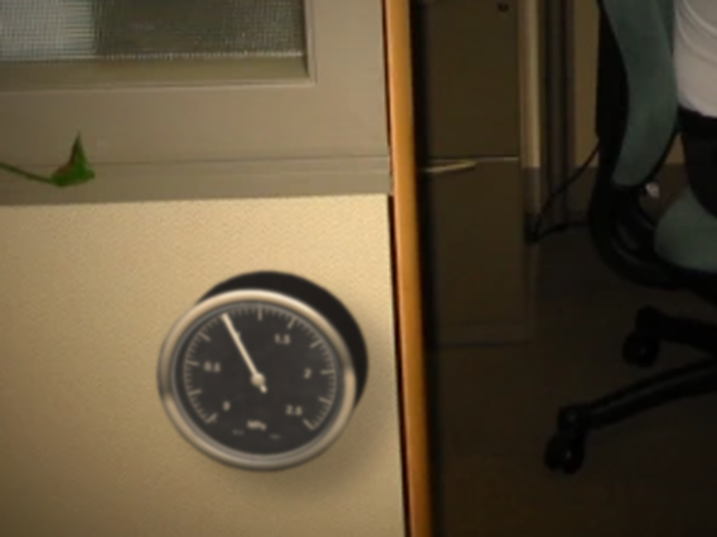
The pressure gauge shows 1 MPa
